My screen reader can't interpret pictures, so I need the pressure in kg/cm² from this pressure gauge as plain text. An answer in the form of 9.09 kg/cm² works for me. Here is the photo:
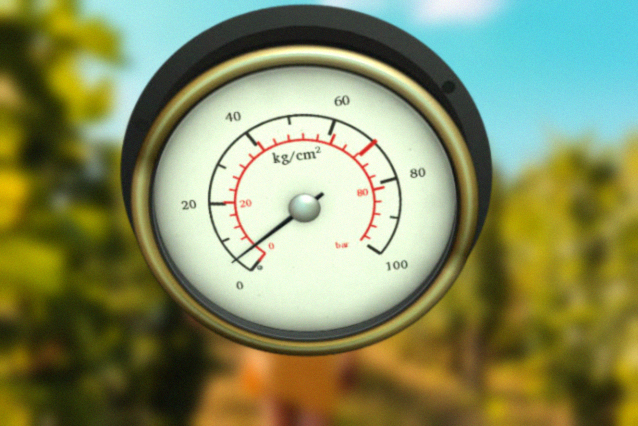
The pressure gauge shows 5 kg/cm²
